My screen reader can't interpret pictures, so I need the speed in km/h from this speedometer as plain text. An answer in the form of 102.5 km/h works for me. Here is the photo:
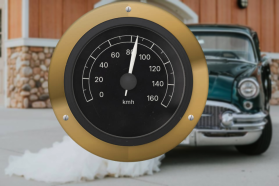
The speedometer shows 85 km/h
